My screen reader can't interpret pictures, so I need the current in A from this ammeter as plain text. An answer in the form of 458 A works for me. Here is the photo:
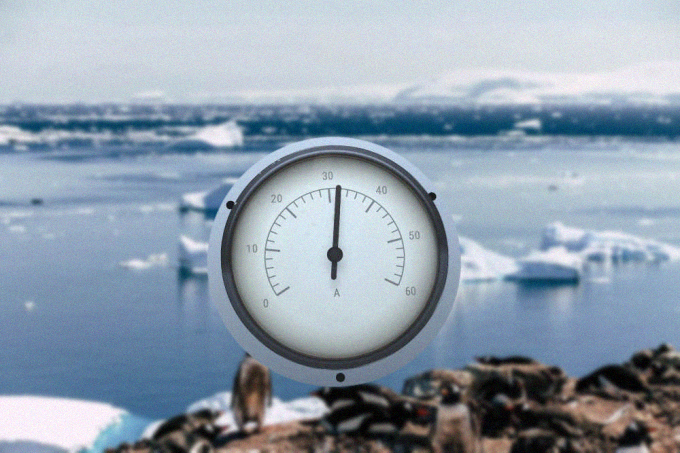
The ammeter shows 32 A
